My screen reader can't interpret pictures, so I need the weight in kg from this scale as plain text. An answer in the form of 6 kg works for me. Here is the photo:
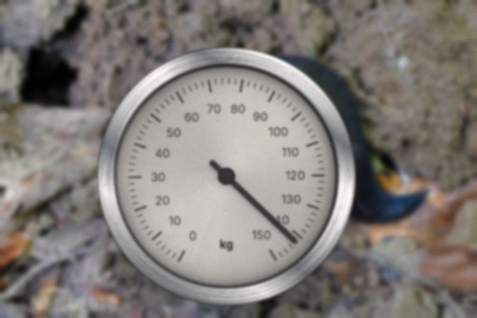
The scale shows 142 kg
